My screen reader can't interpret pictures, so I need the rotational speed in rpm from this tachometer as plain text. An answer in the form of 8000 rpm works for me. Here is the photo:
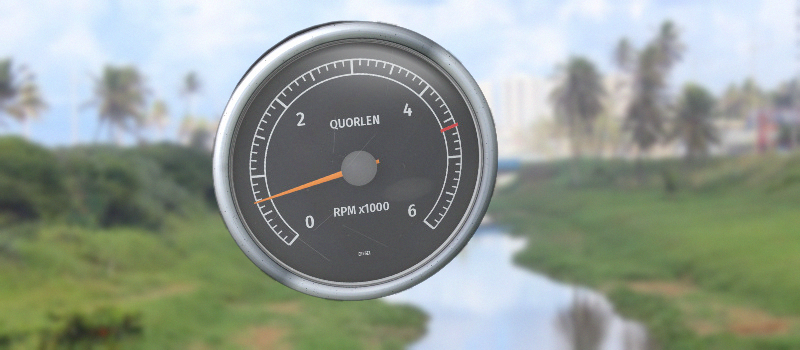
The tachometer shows 700 rpm
